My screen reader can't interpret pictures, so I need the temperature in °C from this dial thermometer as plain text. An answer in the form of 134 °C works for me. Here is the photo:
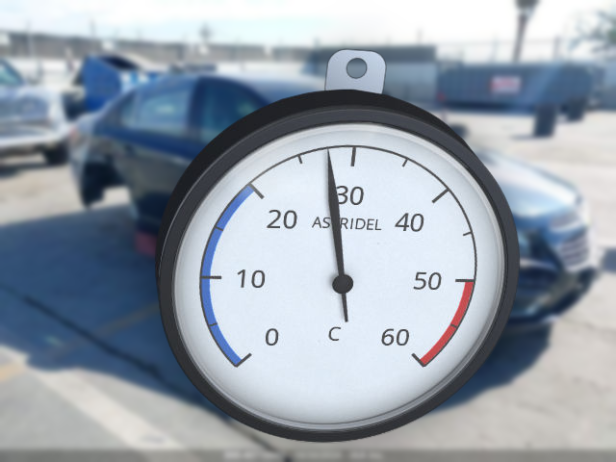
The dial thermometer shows 27.5 °C
